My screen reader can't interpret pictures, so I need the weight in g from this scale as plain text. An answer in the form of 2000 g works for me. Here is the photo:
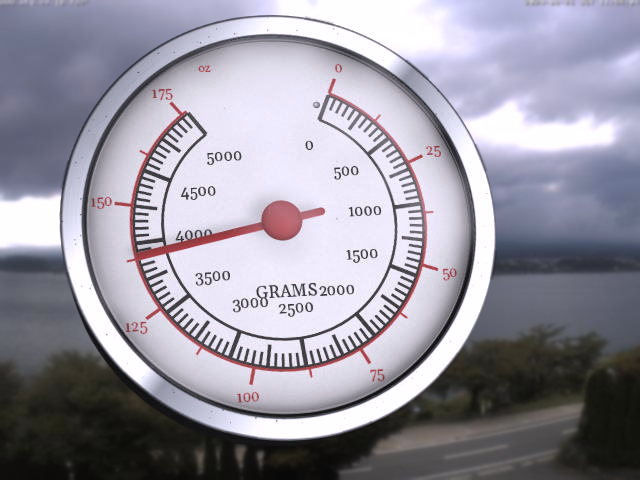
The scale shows 3900 g
